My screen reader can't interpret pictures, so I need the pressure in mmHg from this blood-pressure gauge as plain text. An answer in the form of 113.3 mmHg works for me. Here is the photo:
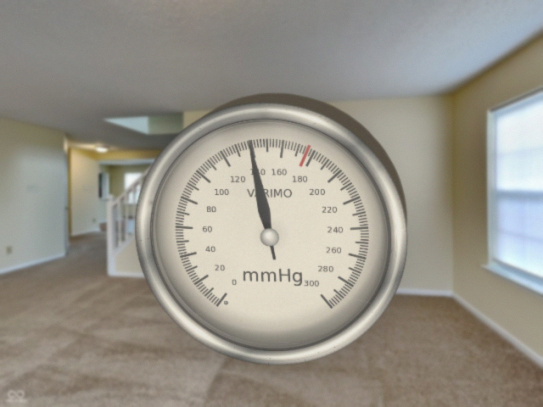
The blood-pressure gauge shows 140 mmHg
